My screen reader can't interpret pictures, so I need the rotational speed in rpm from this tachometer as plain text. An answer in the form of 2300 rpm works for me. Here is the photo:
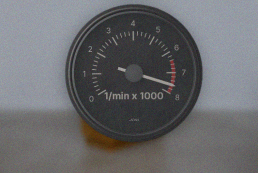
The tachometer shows 7600 rpm
